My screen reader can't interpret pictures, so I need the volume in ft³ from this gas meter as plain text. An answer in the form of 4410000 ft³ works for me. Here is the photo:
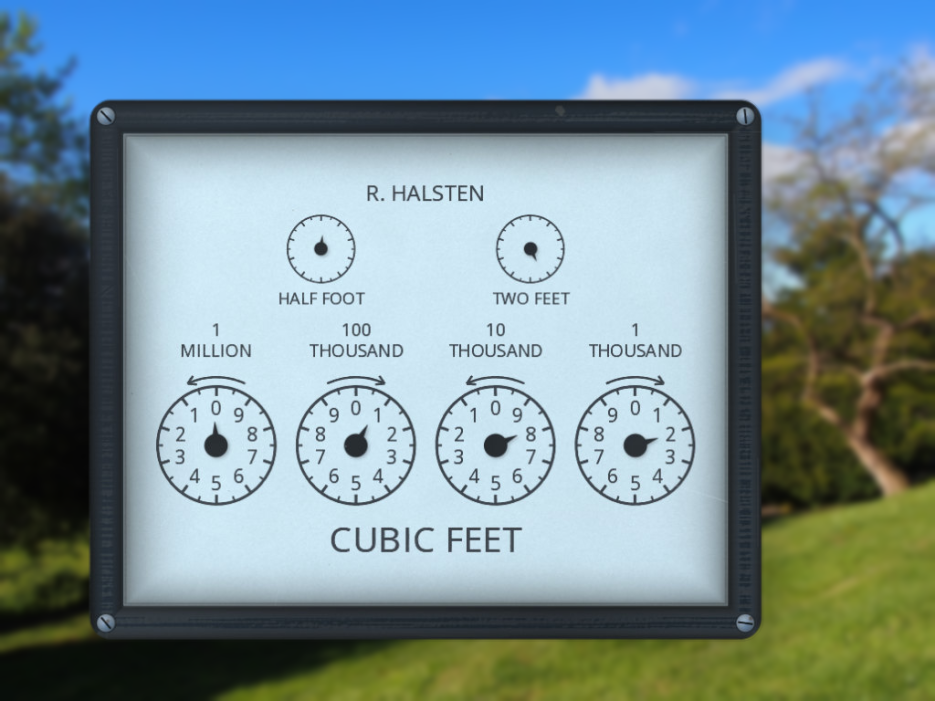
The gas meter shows 8200 ft³
